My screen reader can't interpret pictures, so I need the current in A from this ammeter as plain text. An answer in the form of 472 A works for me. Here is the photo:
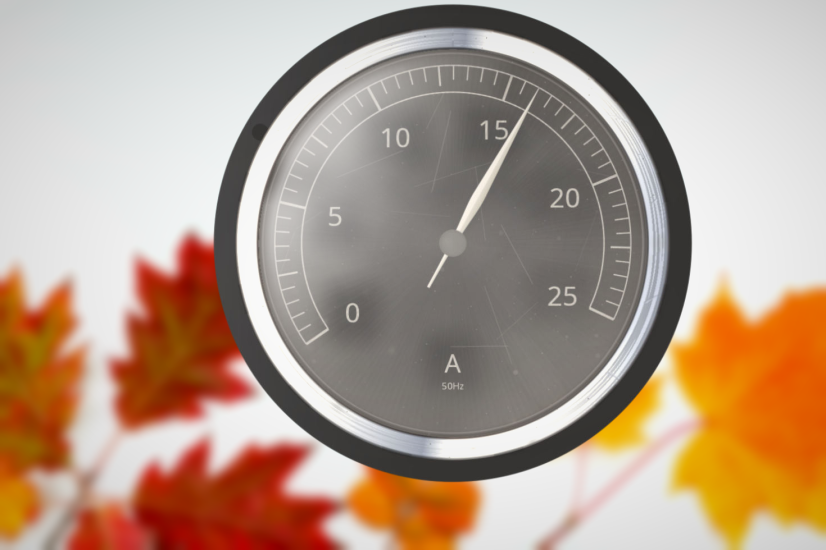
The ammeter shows 16 A
